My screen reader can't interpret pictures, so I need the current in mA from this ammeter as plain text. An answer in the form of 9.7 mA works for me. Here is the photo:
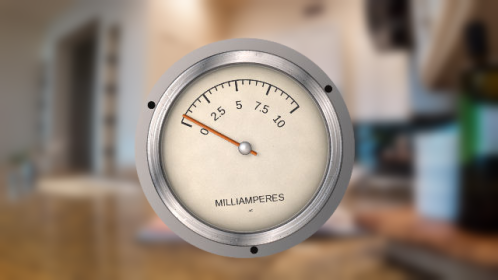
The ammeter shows 0.5 mA
